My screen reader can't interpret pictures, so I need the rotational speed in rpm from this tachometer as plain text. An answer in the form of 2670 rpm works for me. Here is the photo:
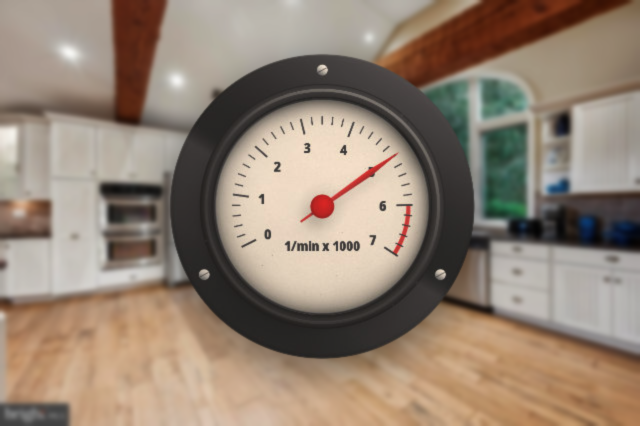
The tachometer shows 5000 rpm
